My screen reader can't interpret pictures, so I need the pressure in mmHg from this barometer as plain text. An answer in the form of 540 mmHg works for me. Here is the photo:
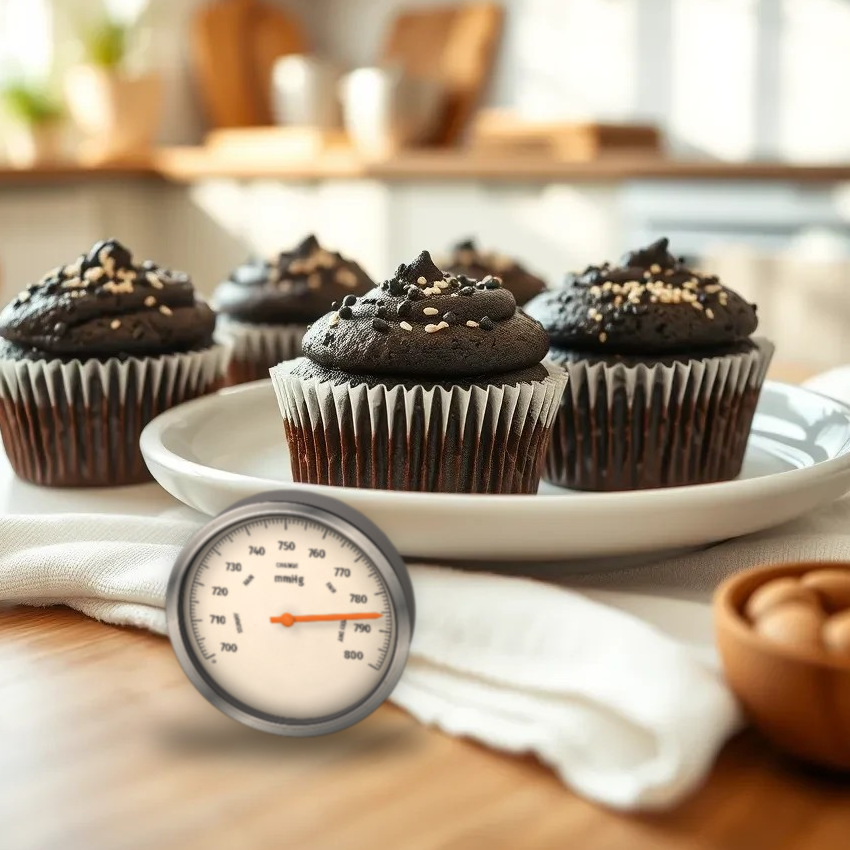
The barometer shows 785 mmHg
